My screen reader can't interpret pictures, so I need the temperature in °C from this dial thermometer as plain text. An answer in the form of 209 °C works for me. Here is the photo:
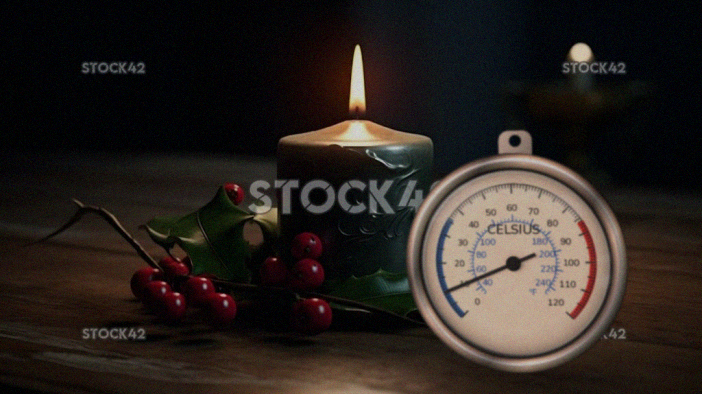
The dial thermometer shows 10 °C
